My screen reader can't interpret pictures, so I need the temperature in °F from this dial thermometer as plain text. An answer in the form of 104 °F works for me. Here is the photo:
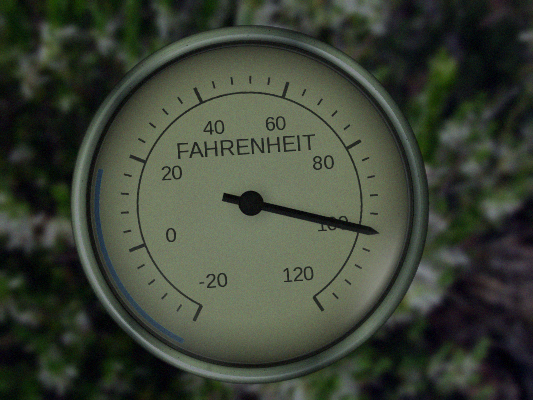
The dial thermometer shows 100 °F
